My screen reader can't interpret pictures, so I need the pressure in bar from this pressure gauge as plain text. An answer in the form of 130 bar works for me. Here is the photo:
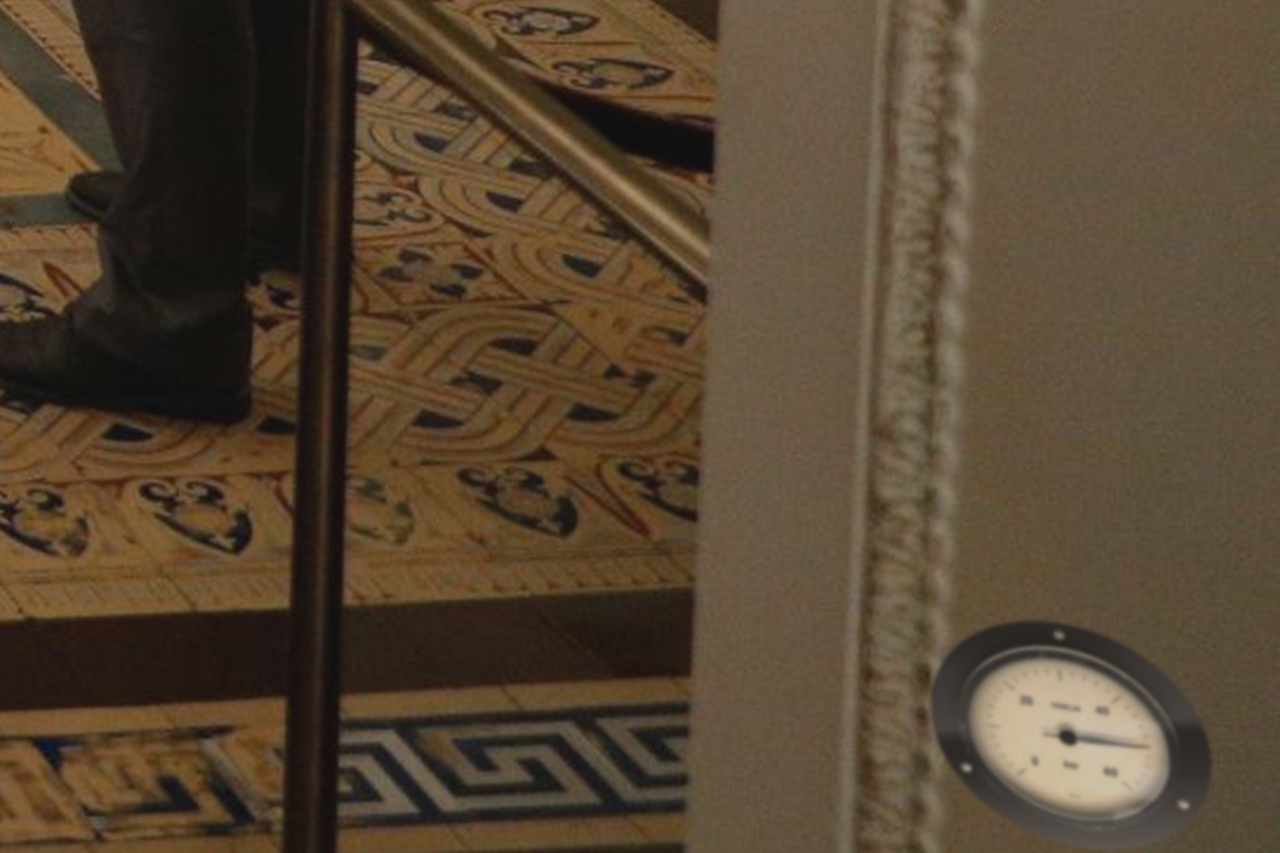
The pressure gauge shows 50 bar
